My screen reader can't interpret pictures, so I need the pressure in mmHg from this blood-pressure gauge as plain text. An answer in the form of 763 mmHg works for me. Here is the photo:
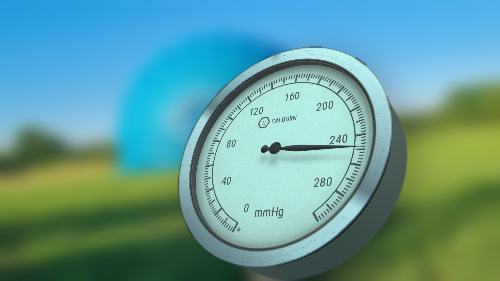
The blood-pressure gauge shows 250 mmHg
